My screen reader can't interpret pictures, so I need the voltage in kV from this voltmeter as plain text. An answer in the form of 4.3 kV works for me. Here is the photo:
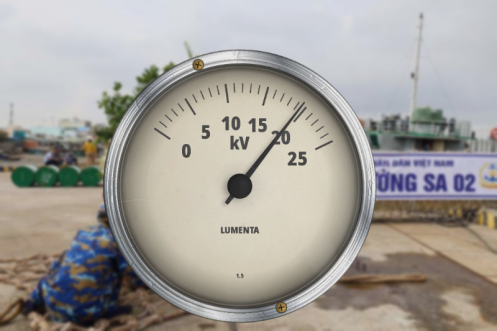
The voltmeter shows 19.5 kV
